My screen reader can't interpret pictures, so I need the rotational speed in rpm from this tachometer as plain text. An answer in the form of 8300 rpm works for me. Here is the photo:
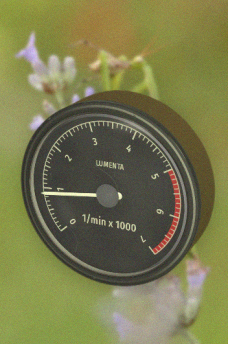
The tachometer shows 900 rpm
